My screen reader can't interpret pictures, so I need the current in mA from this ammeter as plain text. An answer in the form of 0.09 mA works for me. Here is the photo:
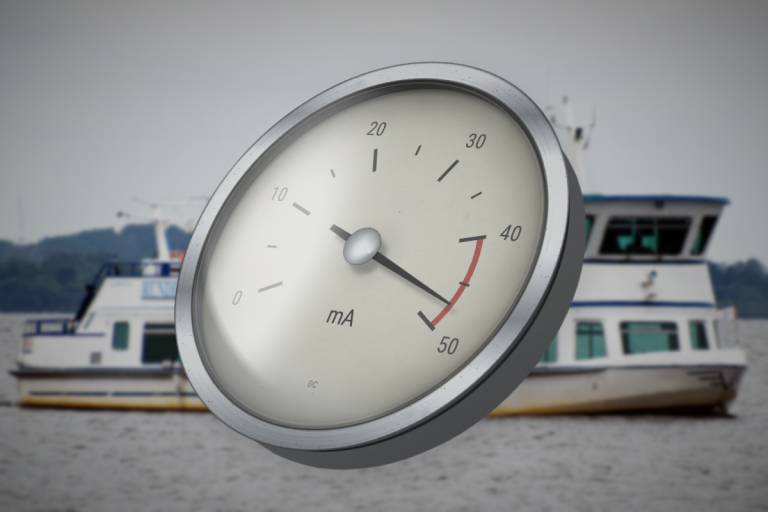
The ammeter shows 47.5 mA
